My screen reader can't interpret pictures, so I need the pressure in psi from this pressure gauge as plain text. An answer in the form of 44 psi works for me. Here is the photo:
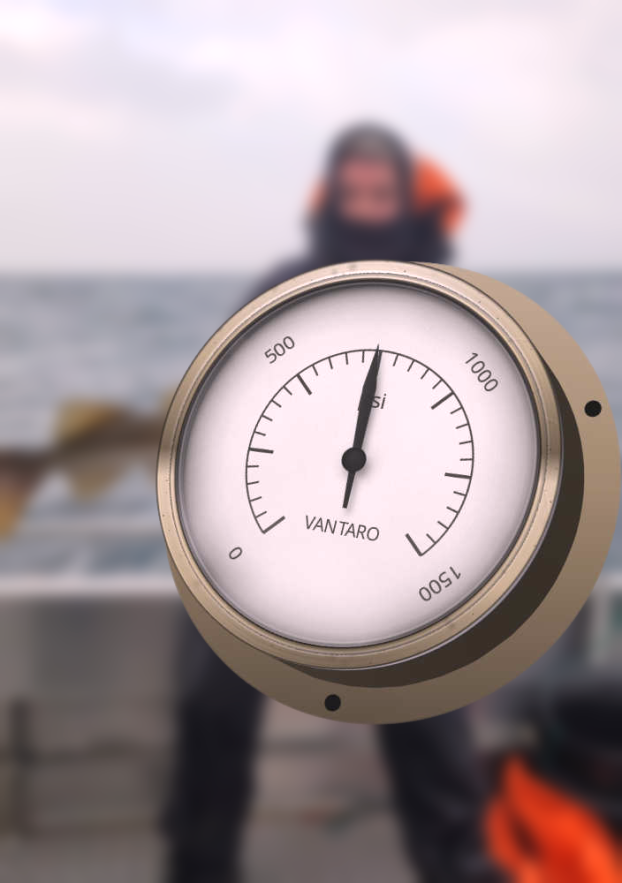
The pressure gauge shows 750 psi
